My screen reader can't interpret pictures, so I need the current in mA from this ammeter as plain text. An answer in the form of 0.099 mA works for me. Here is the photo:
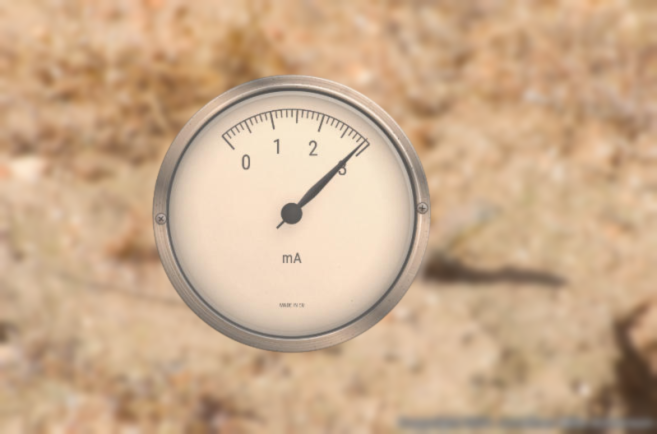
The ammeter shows 2.9 mA
